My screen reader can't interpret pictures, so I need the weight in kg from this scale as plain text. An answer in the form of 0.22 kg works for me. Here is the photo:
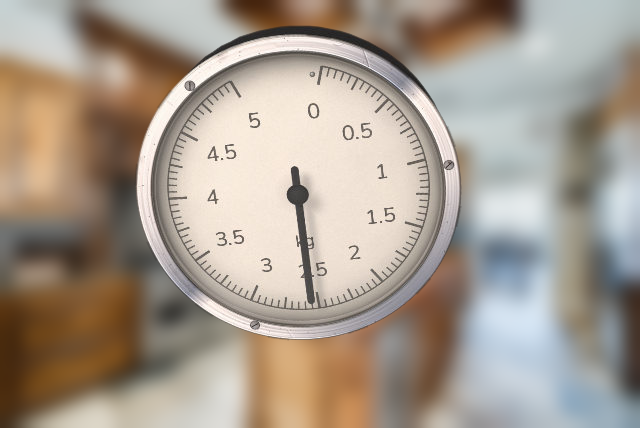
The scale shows 2.55 kg
